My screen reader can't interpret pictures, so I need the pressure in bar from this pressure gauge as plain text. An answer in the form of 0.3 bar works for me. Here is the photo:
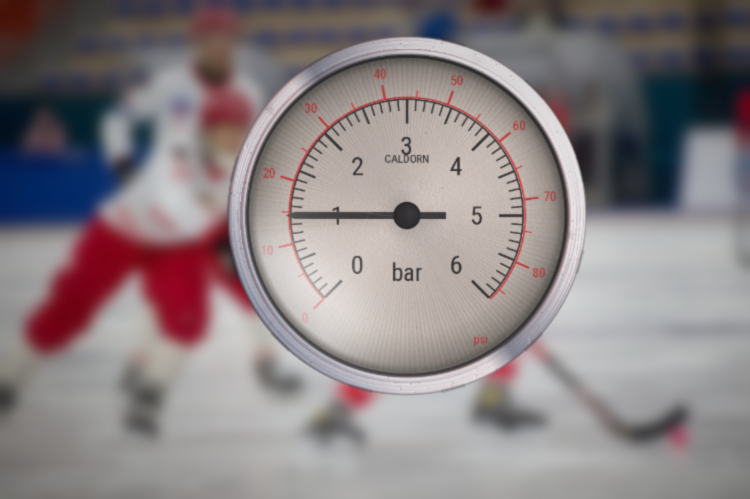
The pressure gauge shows 1 bar
